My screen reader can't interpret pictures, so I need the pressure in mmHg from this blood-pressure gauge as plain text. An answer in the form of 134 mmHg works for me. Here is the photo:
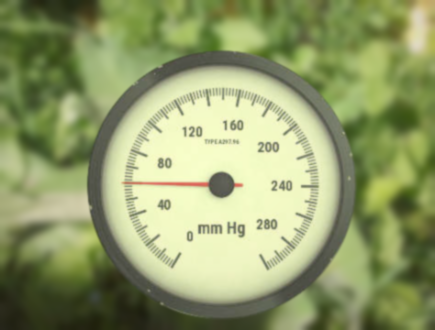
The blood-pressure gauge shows 60 mmHg
